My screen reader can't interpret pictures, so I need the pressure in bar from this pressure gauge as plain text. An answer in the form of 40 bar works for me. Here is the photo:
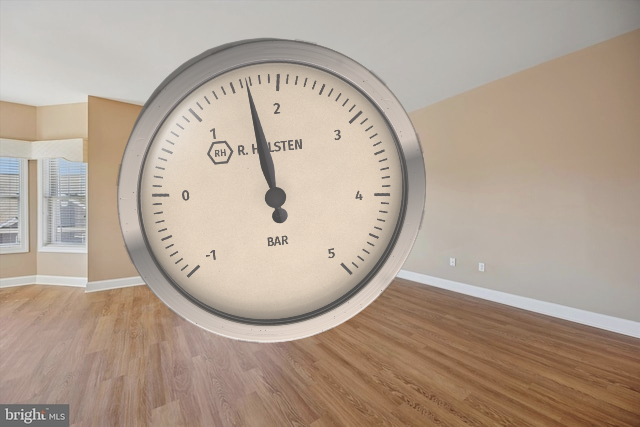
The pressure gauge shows 1.65 bar
